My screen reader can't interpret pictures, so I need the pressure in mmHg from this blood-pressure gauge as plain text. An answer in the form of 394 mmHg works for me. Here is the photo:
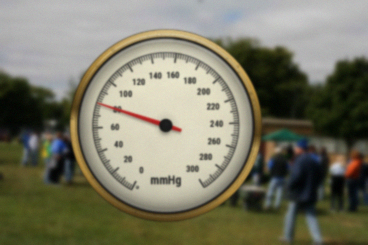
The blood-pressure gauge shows 80 mmHg
